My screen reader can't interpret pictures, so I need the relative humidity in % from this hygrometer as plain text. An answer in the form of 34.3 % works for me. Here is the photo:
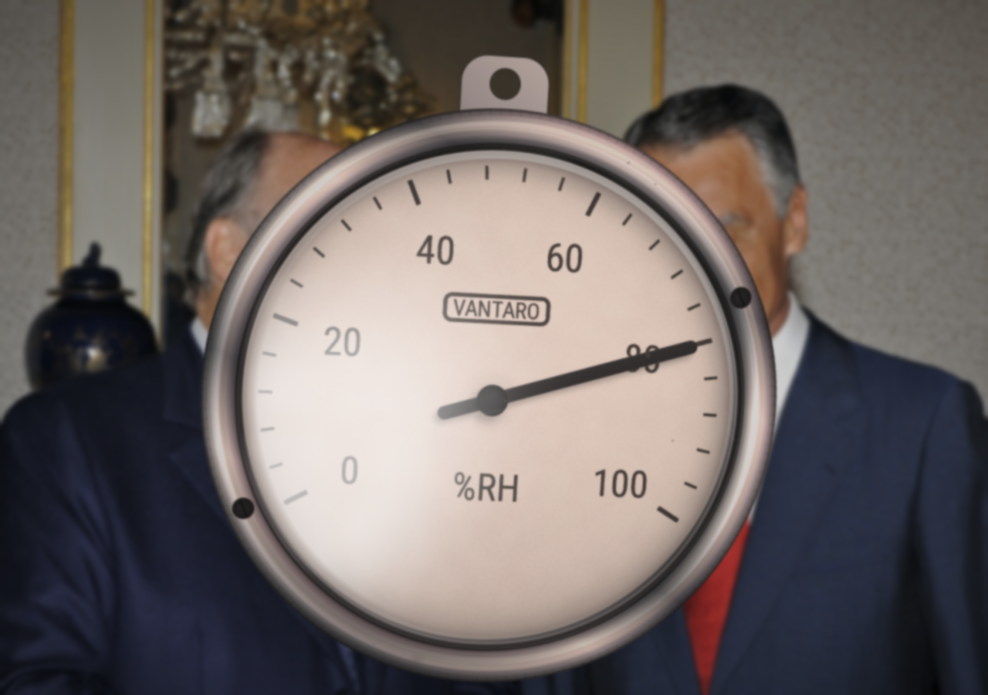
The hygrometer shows 80 %
